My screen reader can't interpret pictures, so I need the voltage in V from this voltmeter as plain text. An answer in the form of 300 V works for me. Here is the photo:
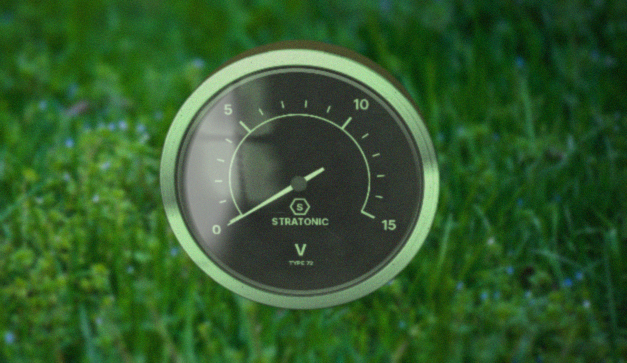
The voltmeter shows 0 V
